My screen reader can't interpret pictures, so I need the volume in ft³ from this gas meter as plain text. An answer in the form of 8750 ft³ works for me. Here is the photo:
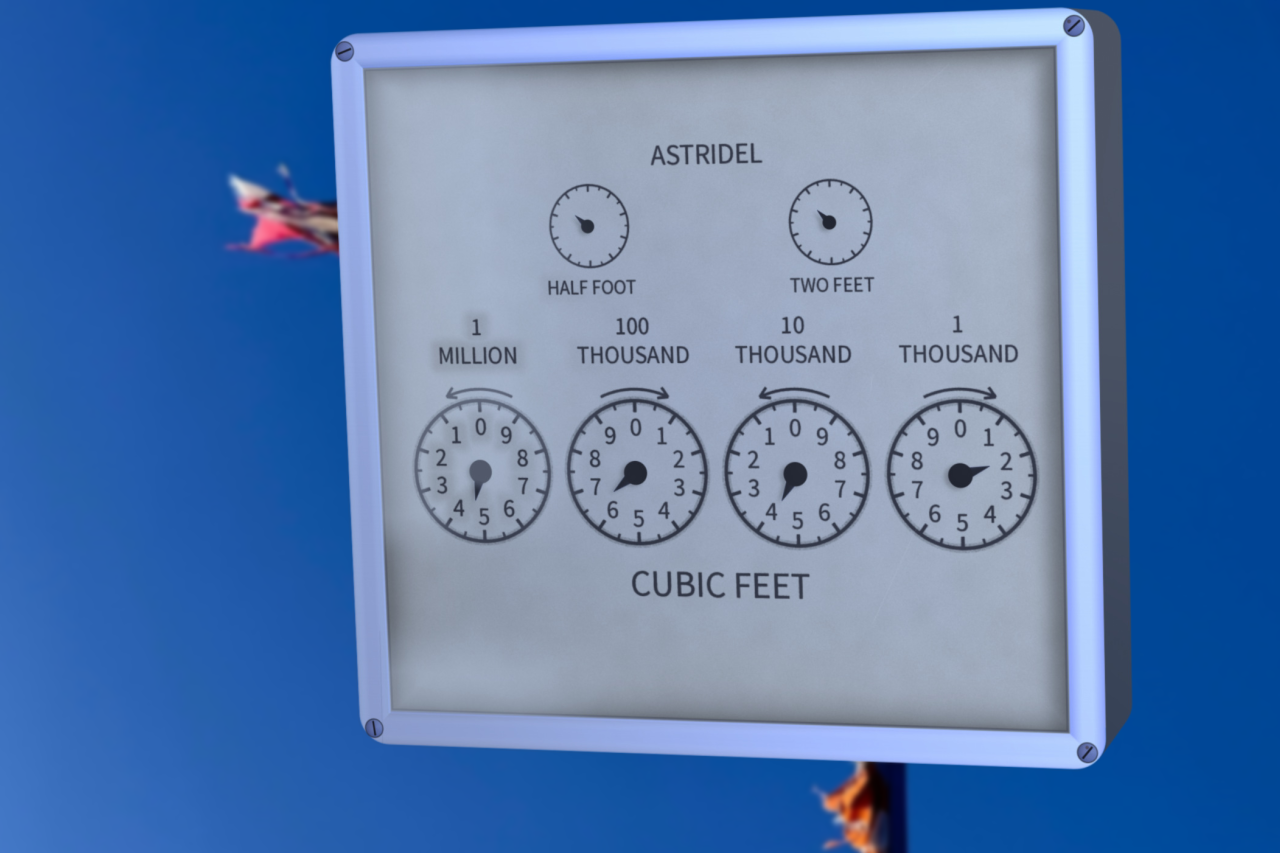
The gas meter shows 464200 ft³
